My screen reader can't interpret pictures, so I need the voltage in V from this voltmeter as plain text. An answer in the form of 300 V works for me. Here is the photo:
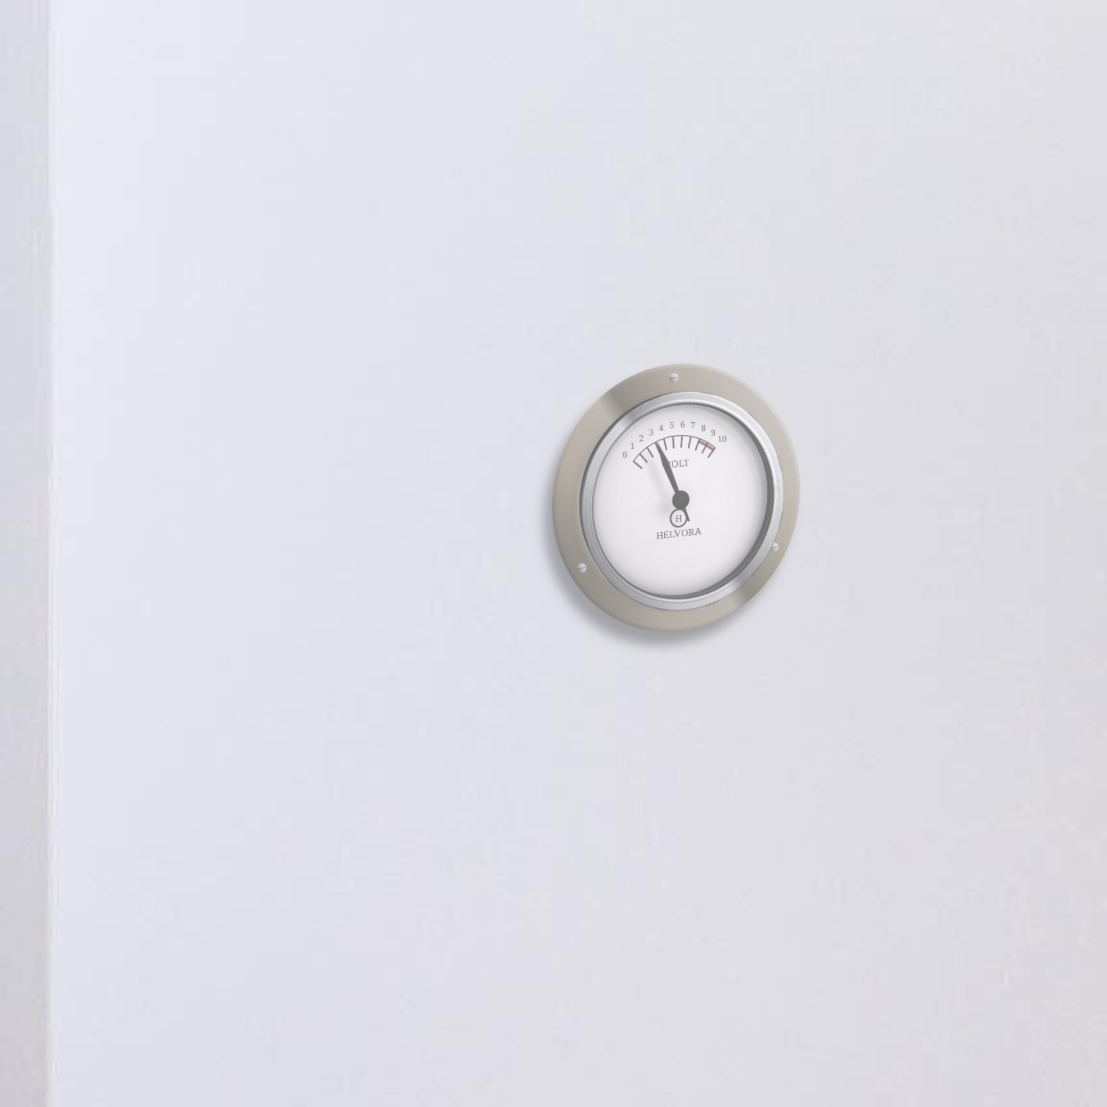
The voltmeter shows 3 V
